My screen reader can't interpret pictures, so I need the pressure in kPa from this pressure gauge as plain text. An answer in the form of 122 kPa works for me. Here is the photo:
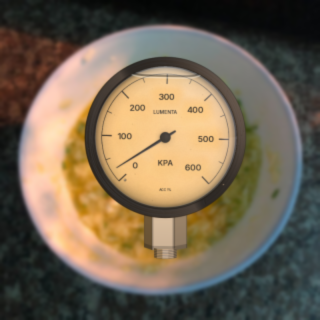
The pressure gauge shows 25 kPa
